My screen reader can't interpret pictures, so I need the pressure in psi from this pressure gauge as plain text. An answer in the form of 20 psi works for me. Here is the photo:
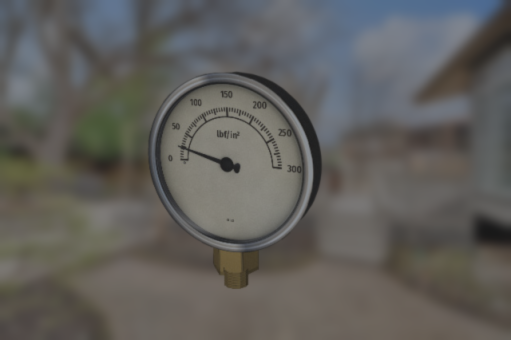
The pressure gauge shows 25 psi
